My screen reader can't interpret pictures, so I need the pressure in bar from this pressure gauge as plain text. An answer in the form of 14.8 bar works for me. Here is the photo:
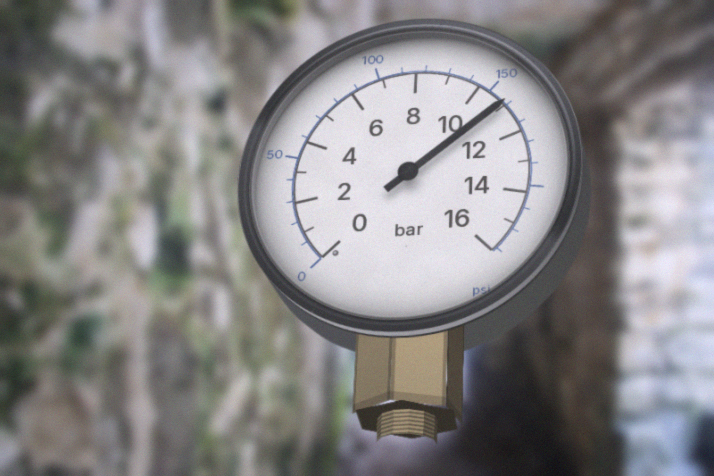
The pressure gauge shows 11 bar
